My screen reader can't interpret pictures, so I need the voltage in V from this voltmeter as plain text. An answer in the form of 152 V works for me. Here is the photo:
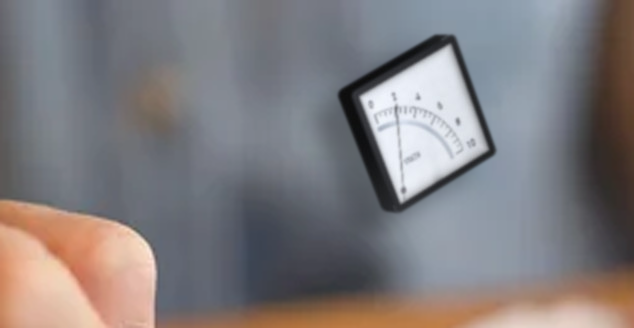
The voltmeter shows 2 V
